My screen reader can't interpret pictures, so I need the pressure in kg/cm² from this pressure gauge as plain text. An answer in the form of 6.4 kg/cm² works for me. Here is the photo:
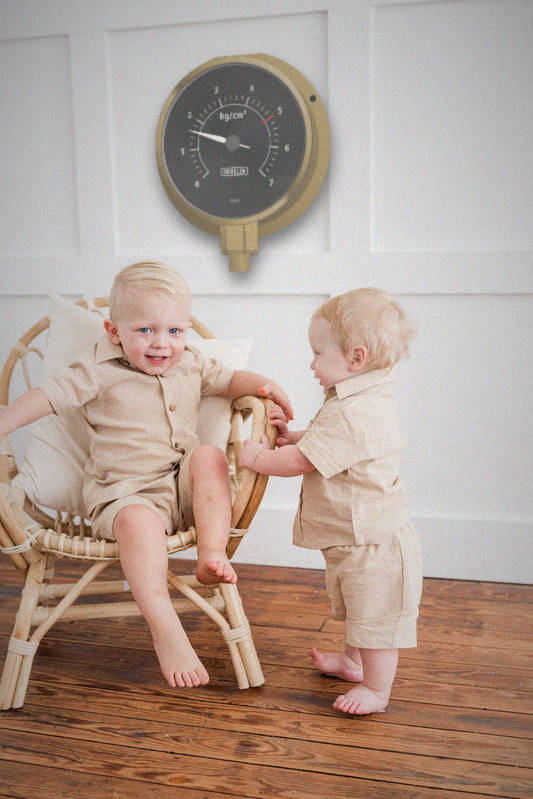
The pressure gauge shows 1.6 kg/cm²
